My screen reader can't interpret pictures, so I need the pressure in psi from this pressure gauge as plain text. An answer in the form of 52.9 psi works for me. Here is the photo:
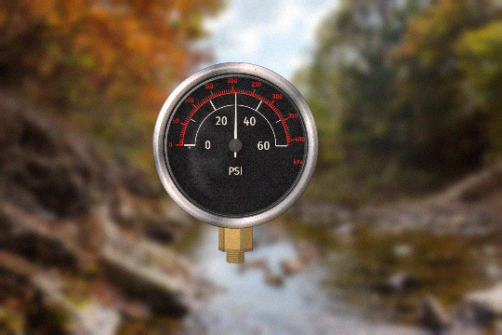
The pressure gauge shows 30 psi
